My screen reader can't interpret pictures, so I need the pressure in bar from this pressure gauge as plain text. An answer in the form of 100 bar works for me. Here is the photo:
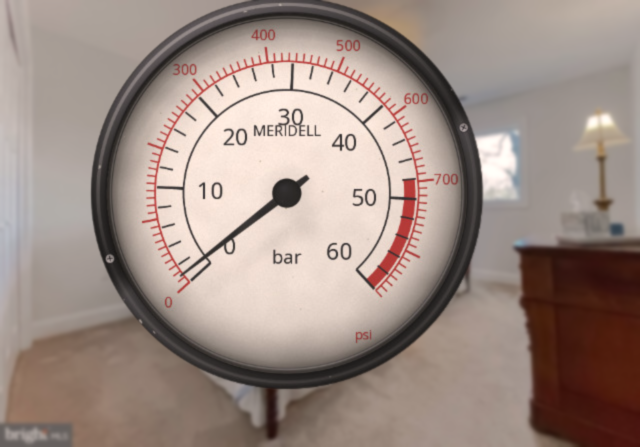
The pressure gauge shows 1 bar
